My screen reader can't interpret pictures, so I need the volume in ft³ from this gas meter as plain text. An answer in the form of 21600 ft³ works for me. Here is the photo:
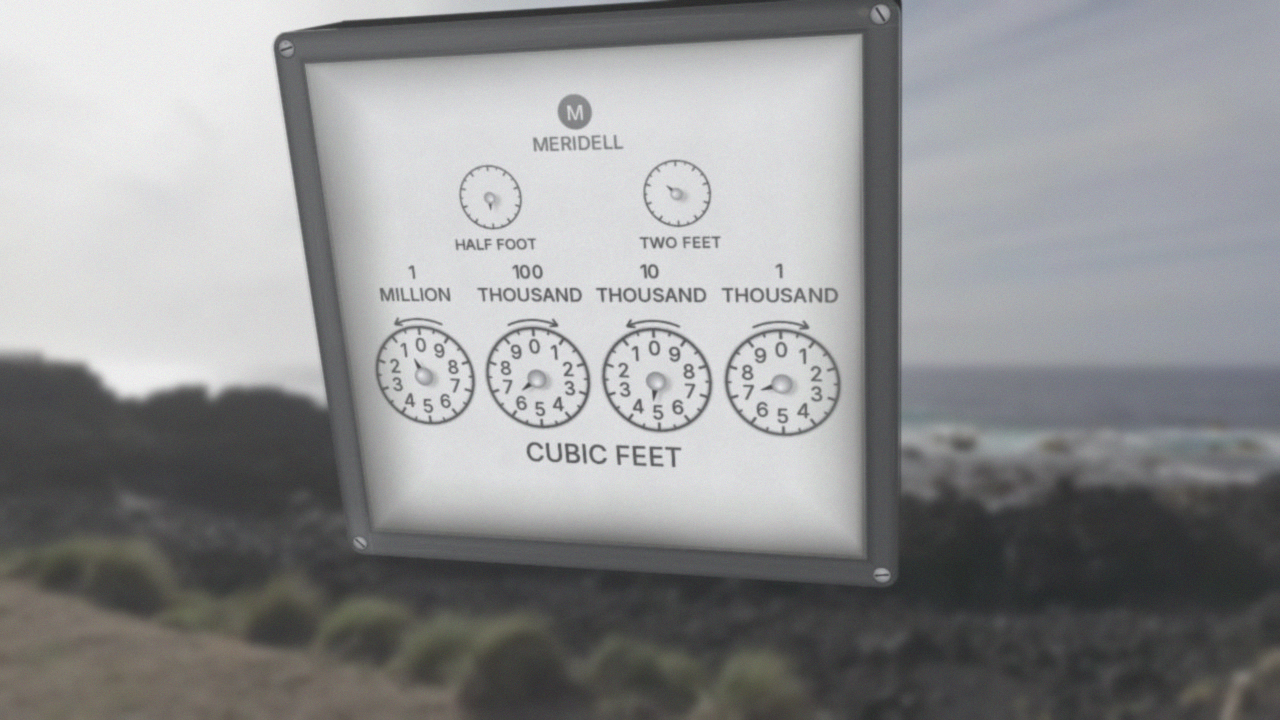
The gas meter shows 64700 ft³
